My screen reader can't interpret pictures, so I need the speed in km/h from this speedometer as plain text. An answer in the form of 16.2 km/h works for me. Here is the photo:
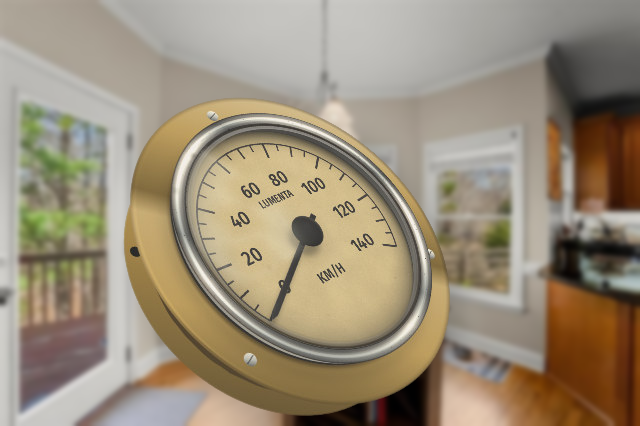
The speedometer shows 0 km/h
